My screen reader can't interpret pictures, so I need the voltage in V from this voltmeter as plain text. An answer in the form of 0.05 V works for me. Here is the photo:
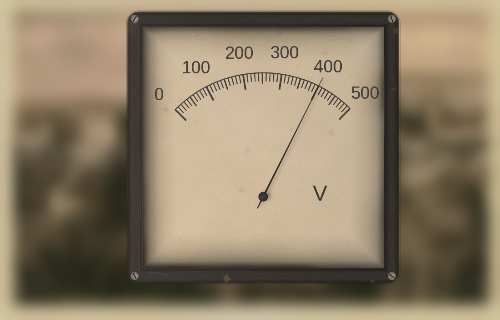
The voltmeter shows 400 V
